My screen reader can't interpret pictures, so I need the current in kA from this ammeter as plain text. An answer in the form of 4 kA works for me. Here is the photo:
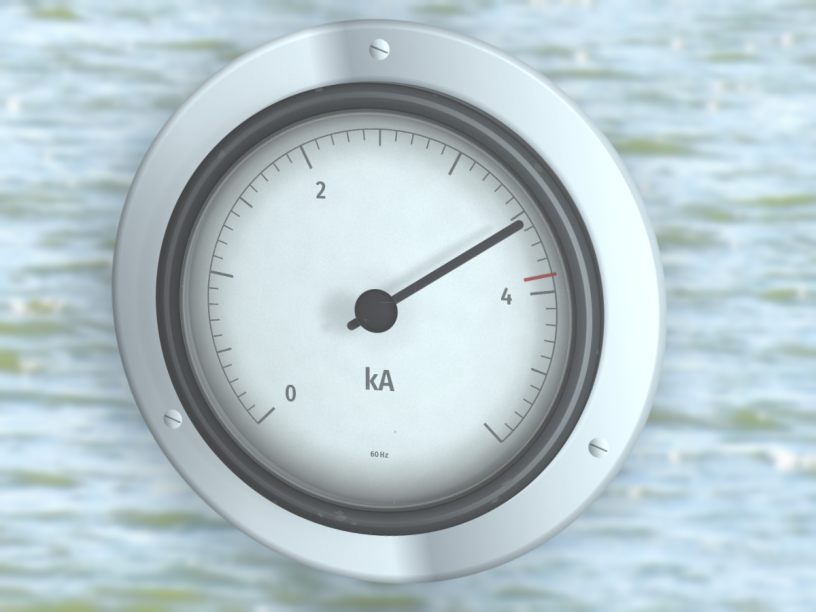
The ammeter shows 3.55 kA
